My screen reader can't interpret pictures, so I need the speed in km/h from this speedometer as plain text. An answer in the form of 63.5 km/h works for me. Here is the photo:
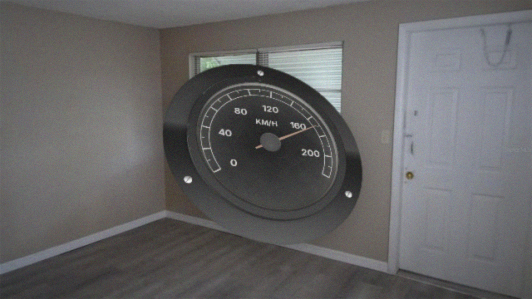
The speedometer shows 170 km/h
